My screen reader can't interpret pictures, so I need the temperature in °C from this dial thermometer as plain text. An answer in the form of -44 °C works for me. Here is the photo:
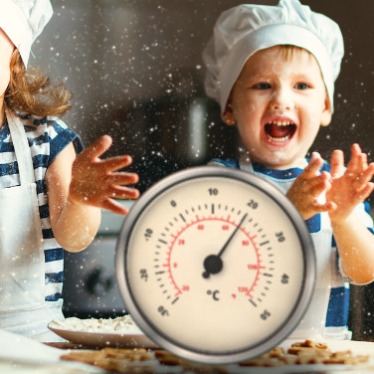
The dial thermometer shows 20 °C
